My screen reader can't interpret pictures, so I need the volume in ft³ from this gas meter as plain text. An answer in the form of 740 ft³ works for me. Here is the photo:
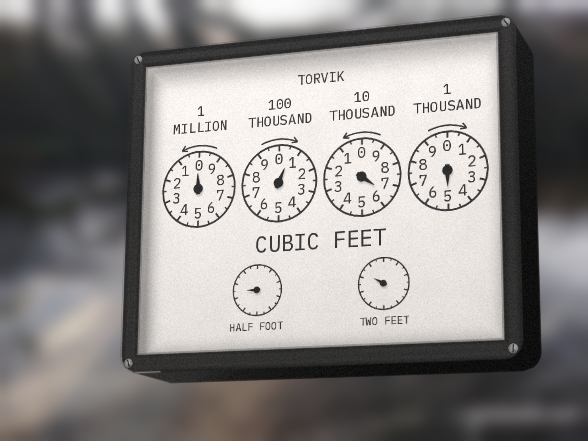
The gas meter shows 6500 ft³
